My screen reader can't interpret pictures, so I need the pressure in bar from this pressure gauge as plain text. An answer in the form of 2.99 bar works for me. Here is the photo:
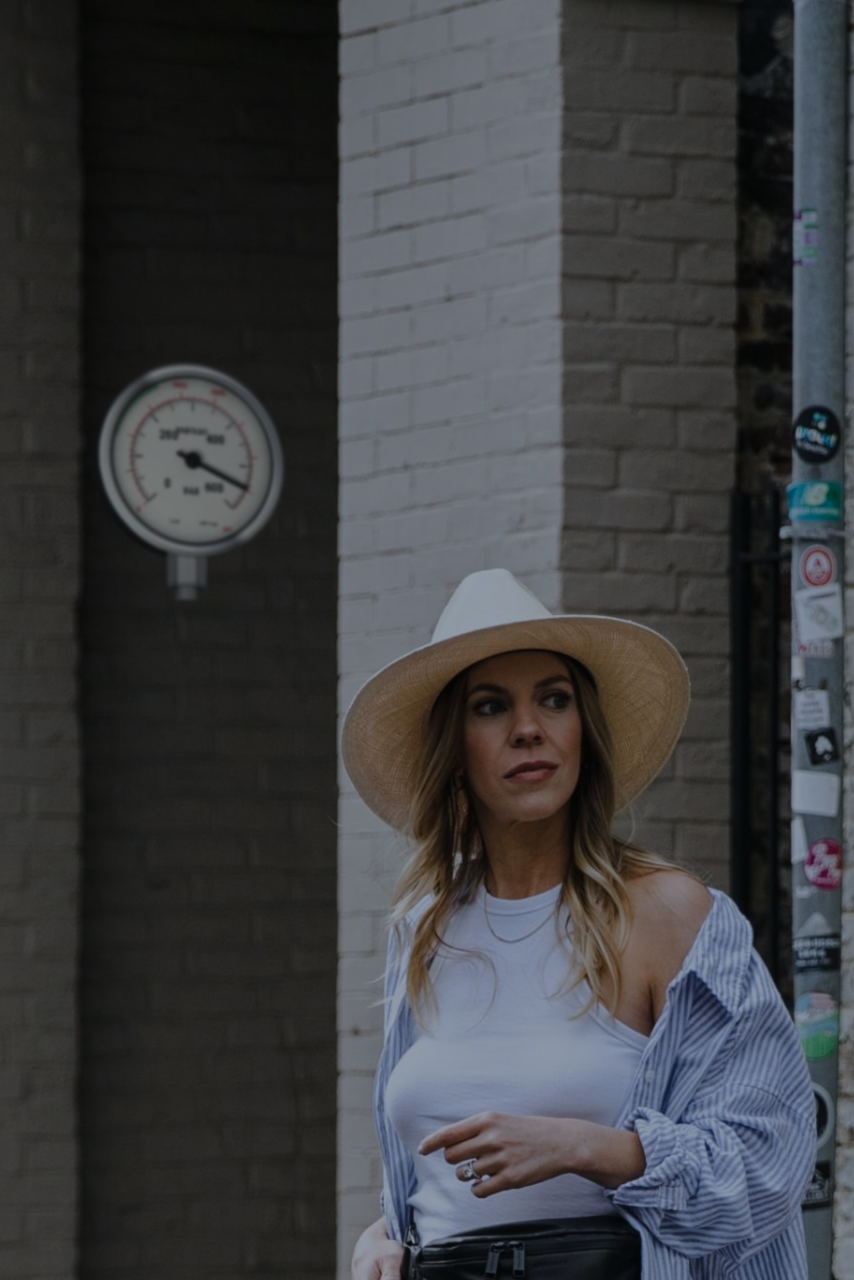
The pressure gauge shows 550 bar
